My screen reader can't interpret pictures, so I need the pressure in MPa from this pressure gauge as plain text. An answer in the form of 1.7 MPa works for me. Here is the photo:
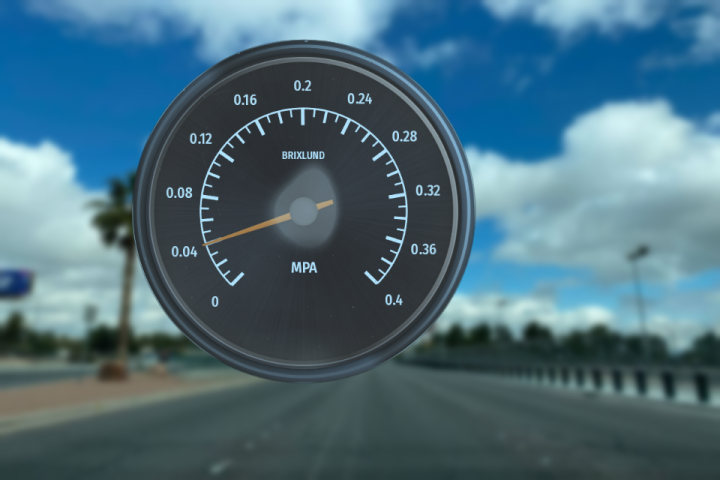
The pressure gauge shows 0.04 MPa
